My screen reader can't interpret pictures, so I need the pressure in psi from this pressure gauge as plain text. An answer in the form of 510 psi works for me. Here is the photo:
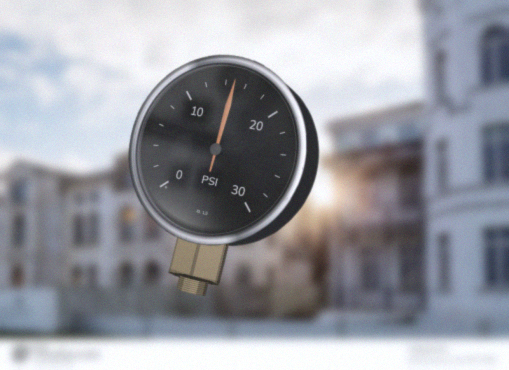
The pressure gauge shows 15 psi
